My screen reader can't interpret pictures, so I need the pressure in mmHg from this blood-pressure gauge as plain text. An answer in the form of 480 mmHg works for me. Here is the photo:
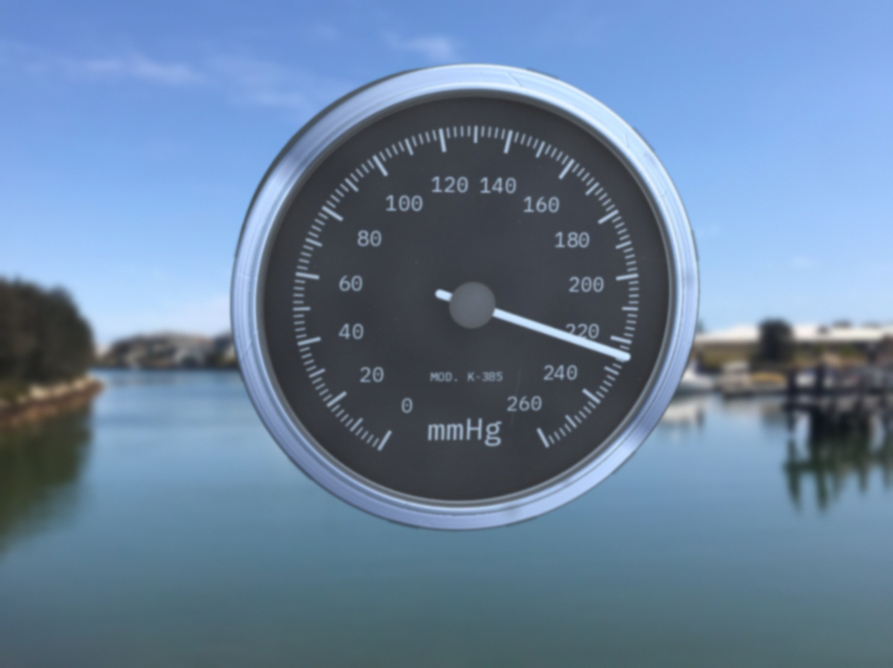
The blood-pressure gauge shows 224 mmHg
